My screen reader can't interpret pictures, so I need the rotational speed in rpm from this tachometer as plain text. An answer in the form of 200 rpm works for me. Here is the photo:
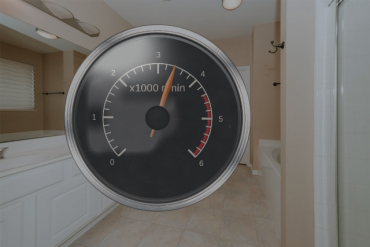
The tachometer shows 3400 rpm
